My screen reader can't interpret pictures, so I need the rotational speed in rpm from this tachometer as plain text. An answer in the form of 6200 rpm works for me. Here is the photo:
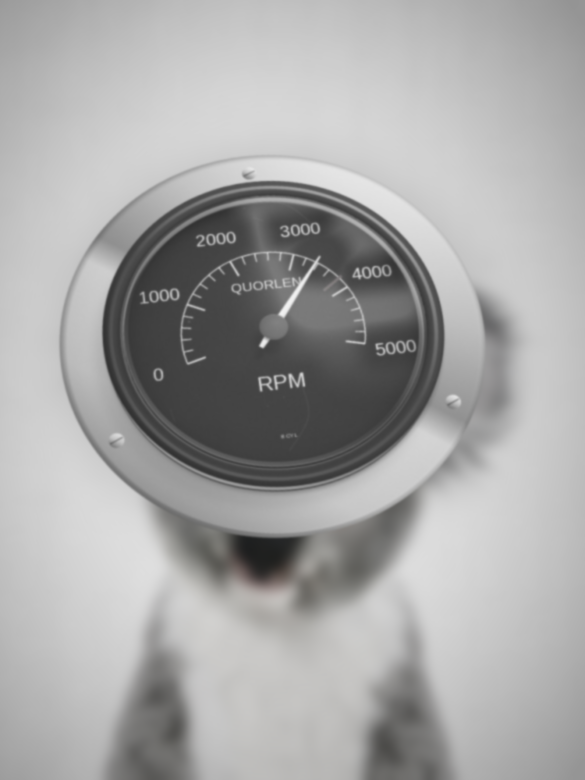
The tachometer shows 3400 rpm
